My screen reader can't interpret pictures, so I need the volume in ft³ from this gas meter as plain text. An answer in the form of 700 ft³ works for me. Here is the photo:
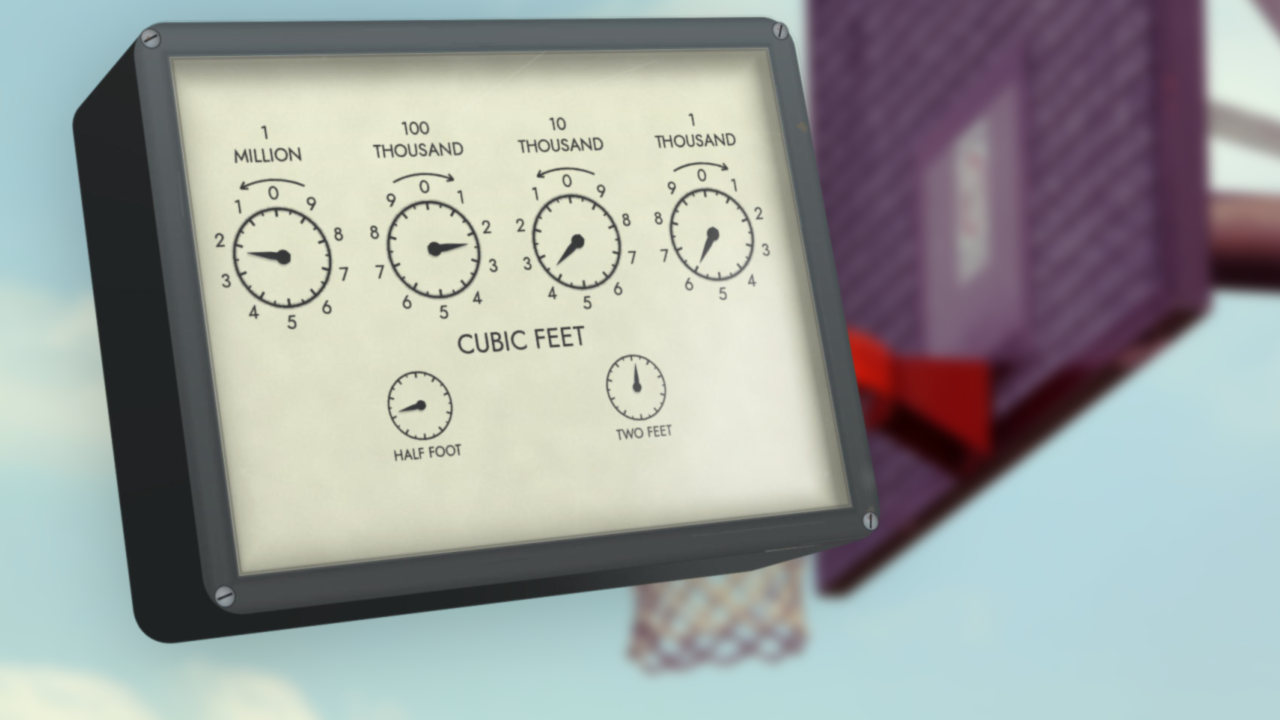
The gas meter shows 223600 ft³
